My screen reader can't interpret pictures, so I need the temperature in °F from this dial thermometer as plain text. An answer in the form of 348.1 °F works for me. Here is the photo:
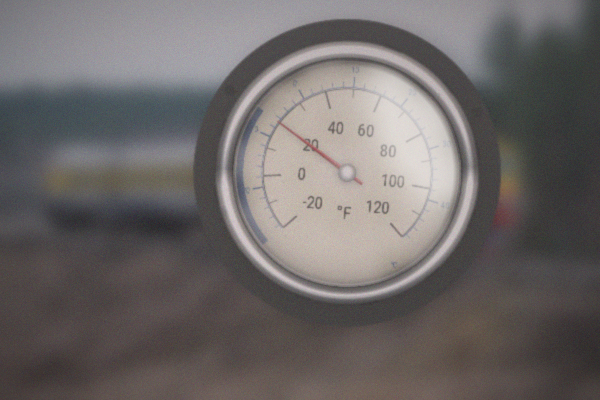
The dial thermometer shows 20 °F
